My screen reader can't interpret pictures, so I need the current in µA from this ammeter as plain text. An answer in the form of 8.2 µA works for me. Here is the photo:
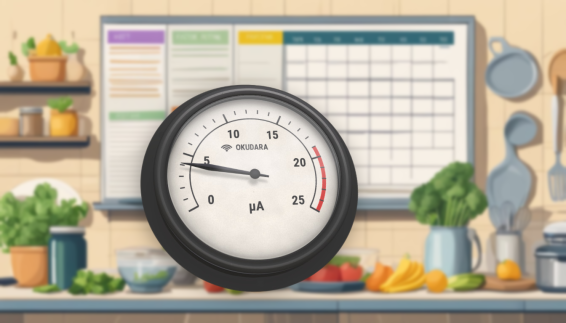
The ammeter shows 4 µA
